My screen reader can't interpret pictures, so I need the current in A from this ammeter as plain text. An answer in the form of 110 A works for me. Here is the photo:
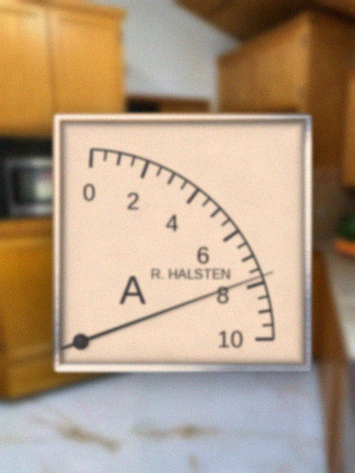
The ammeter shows 7.75 A
